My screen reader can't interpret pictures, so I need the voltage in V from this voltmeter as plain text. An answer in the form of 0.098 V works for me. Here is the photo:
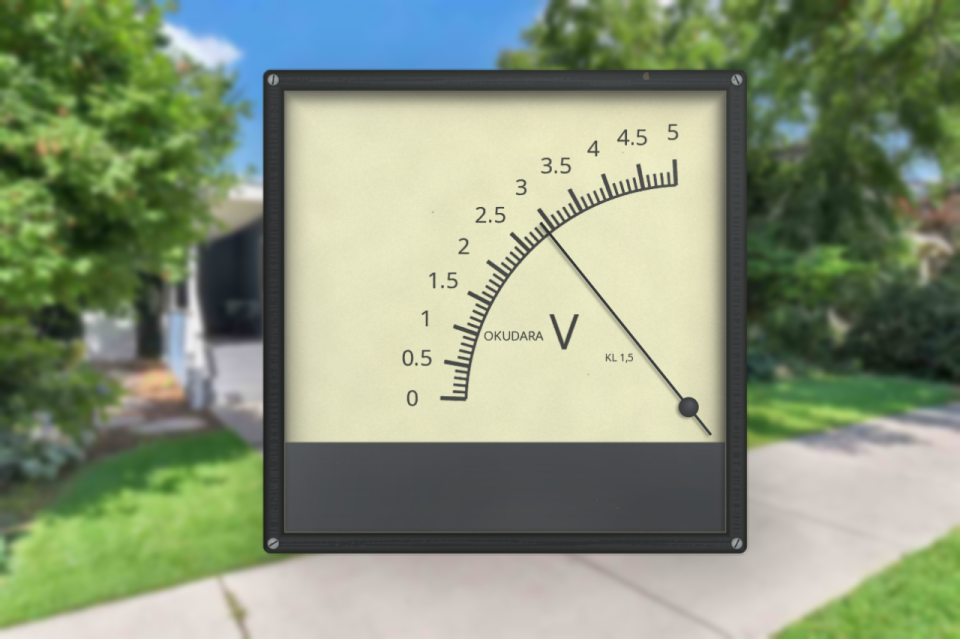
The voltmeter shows 2.9 V
